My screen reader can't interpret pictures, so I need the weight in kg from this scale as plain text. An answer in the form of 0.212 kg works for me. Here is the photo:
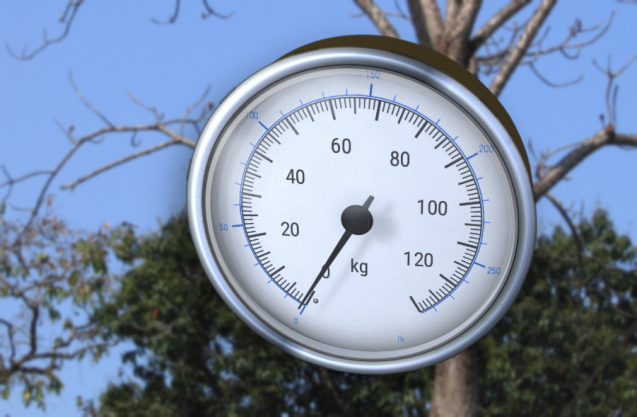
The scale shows 1 kg
